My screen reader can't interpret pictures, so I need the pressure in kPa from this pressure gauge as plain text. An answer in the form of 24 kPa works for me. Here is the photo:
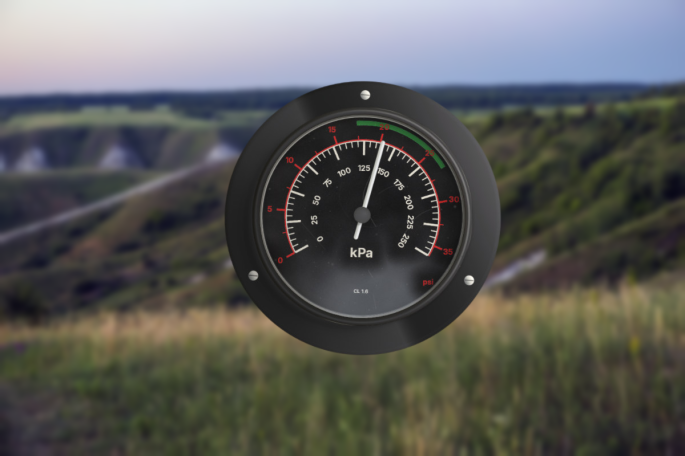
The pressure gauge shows 140 kPa
